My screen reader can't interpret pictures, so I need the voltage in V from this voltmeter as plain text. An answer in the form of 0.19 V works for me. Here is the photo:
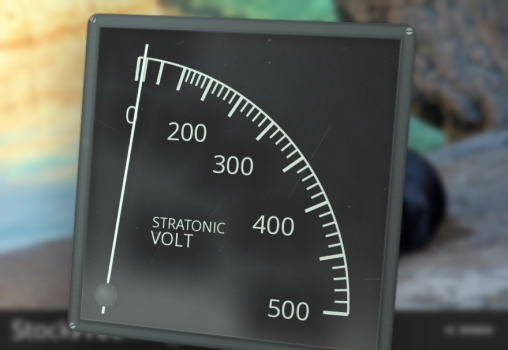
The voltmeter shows 50 V
